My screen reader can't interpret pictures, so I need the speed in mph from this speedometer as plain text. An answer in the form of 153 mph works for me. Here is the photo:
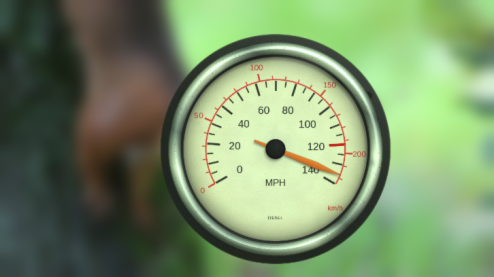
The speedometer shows 135 mph
